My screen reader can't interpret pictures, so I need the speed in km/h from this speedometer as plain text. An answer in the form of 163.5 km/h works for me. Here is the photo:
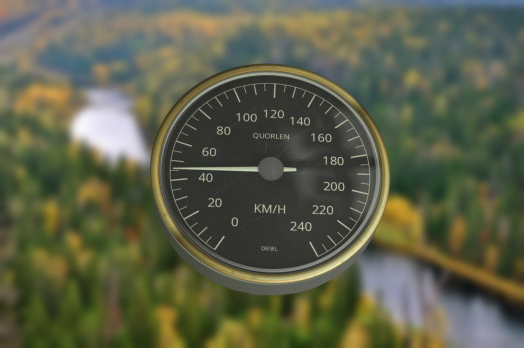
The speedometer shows 45 km/h
